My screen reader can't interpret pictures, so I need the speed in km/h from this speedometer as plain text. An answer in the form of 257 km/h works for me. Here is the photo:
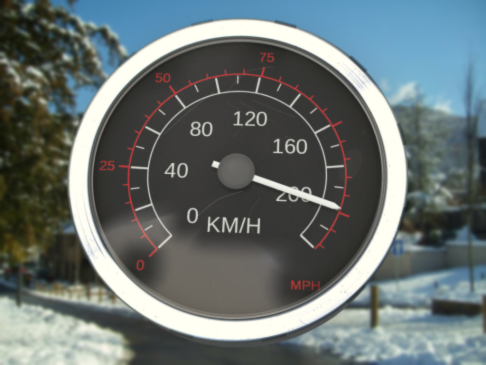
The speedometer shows 200 km/h
